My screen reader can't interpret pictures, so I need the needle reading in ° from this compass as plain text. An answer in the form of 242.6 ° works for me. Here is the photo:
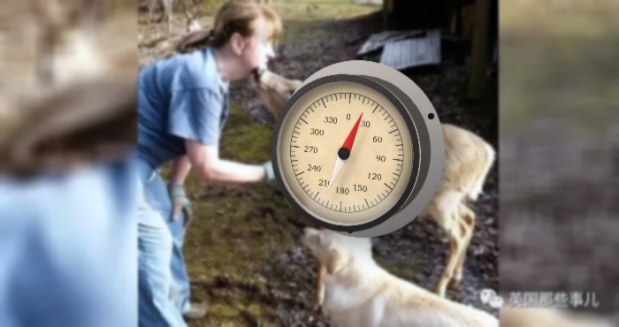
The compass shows 20 °
